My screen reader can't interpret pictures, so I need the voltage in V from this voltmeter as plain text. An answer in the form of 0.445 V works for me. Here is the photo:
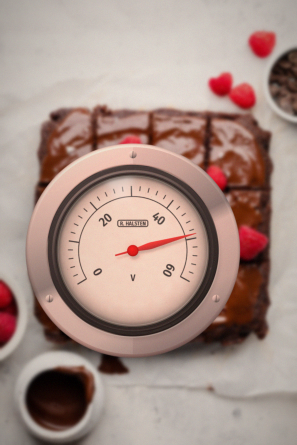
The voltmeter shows 49 V
